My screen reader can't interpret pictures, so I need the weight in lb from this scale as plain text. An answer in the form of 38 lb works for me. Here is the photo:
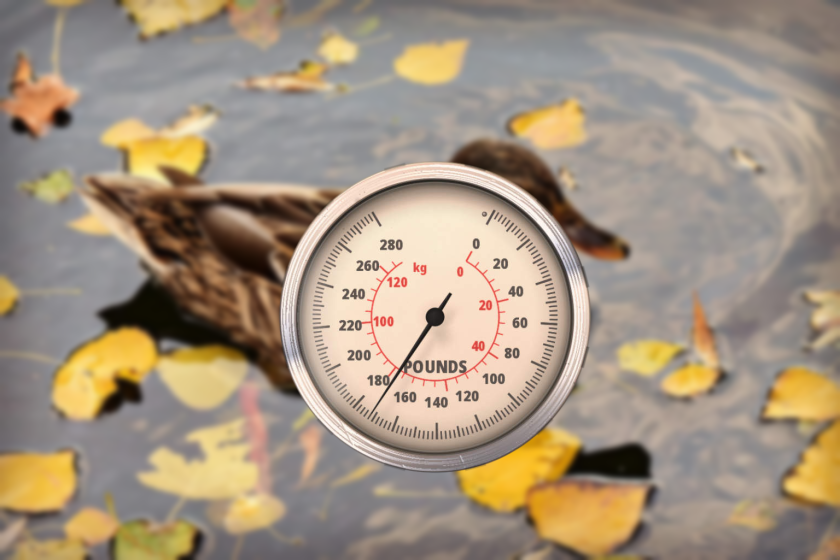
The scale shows 172 lb
